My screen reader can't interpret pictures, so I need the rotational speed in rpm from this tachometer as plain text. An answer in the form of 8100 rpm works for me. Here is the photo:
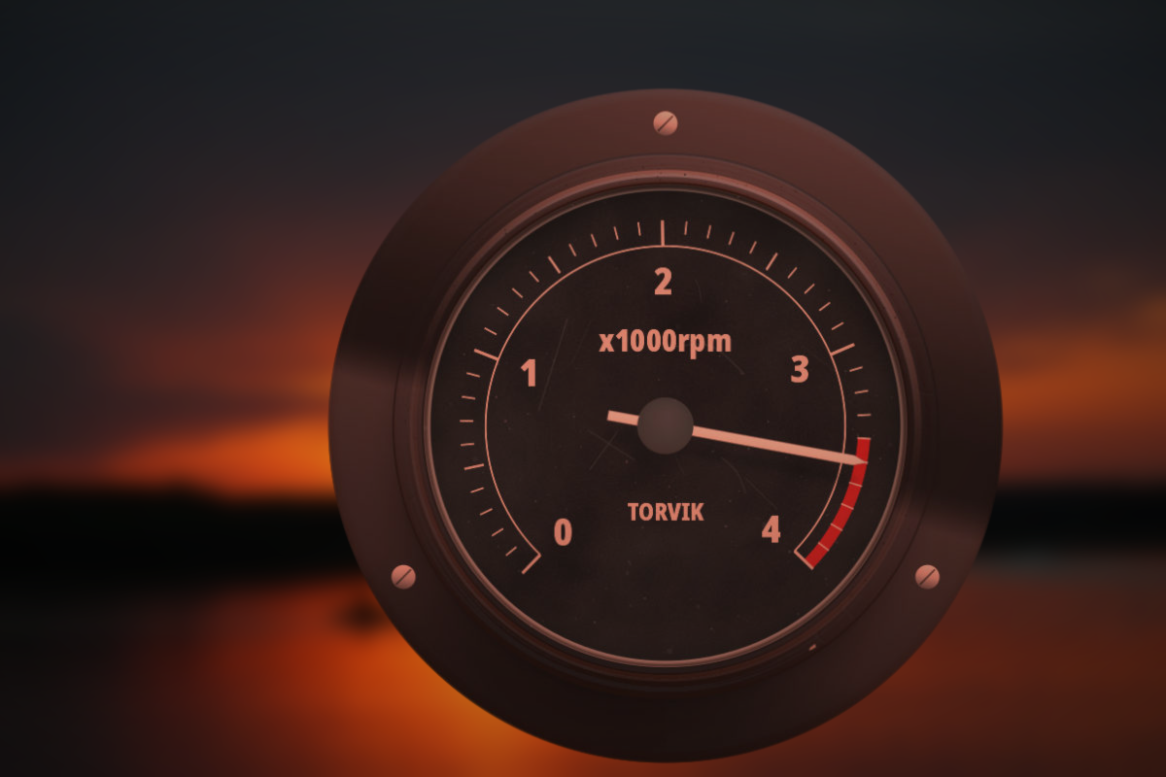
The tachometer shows 3500 rpm
